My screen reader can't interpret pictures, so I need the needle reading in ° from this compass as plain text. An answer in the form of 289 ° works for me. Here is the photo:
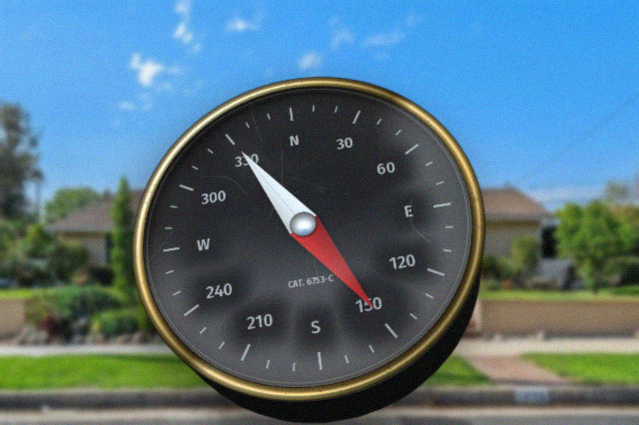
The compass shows 150 °
